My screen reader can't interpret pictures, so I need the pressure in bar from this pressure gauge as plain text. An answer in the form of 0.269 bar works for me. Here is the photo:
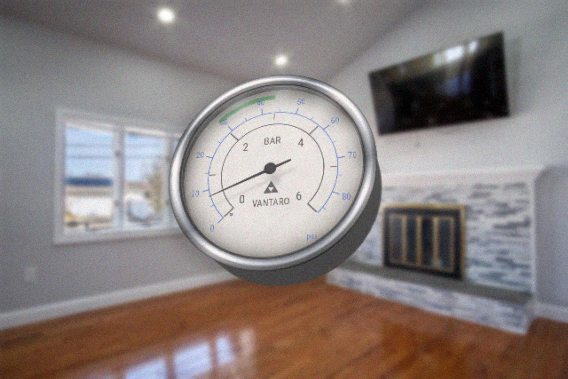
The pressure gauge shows 0.5 bar
